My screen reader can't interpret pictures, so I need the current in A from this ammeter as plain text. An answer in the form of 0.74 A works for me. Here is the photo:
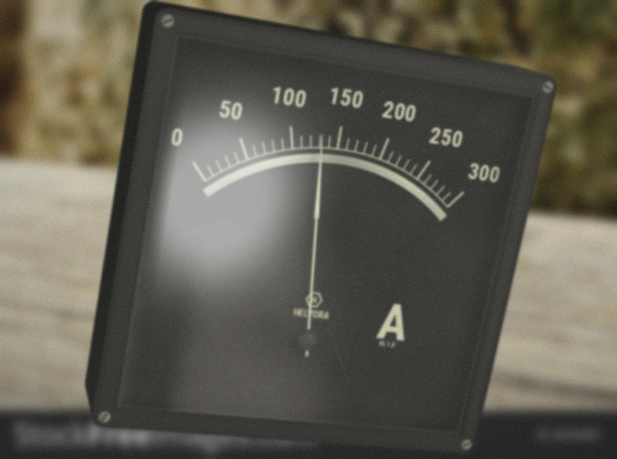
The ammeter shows 130 A
